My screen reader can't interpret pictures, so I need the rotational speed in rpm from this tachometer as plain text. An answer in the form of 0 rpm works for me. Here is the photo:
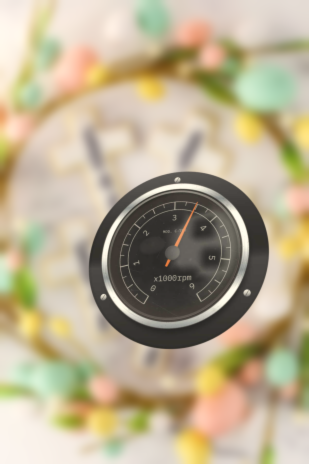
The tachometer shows 3500 rpm
